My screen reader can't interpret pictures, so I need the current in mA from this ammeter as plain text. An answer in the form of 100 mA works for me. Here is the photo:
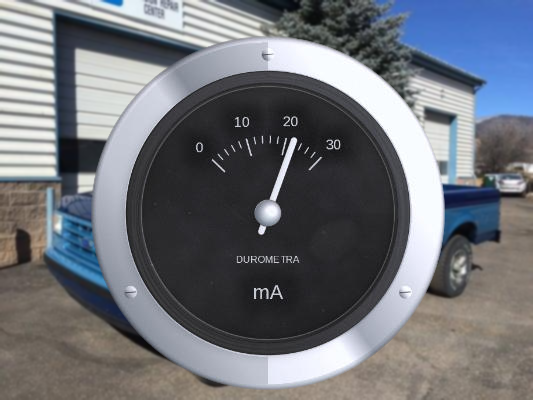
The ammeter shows 22 mA
